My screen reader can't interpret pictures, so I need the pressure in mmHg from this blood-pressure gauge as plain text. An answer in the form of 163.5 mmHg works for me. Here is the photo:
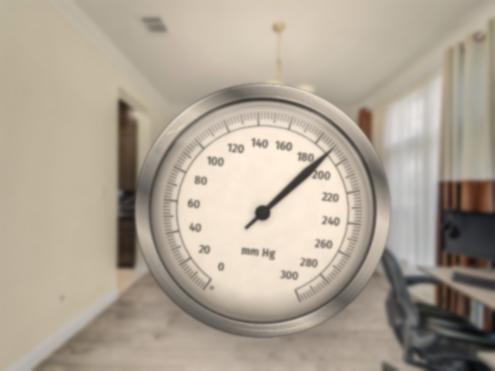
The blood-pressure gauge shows 190 mmHg
